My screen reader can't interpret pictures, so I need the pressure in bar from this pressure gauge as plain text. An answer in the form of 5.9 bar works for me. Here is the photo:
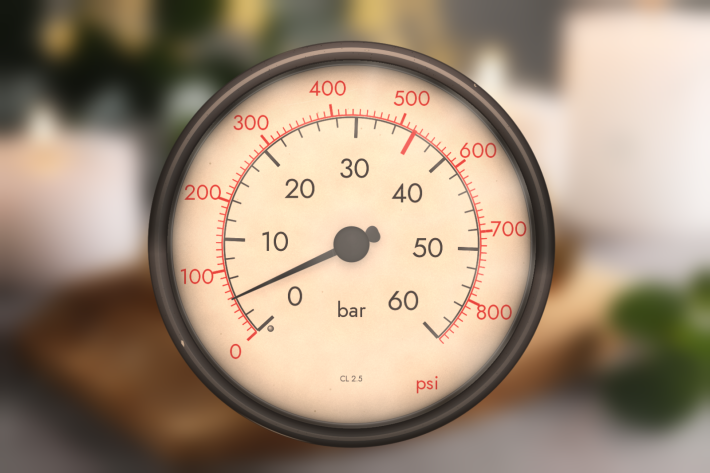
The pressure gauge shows 4 bar
